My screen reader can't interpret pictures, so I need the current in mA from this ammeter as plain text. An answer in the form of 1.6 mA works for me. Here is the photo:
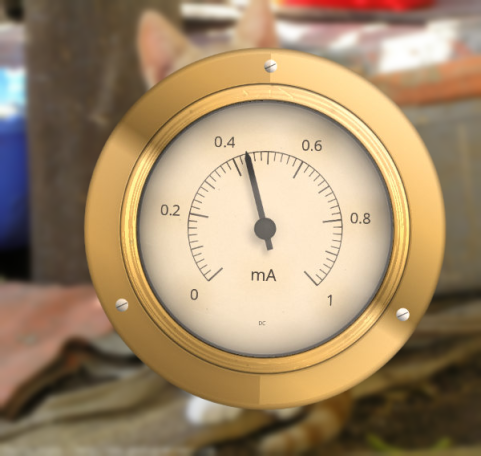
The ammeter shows 0.44 mA
